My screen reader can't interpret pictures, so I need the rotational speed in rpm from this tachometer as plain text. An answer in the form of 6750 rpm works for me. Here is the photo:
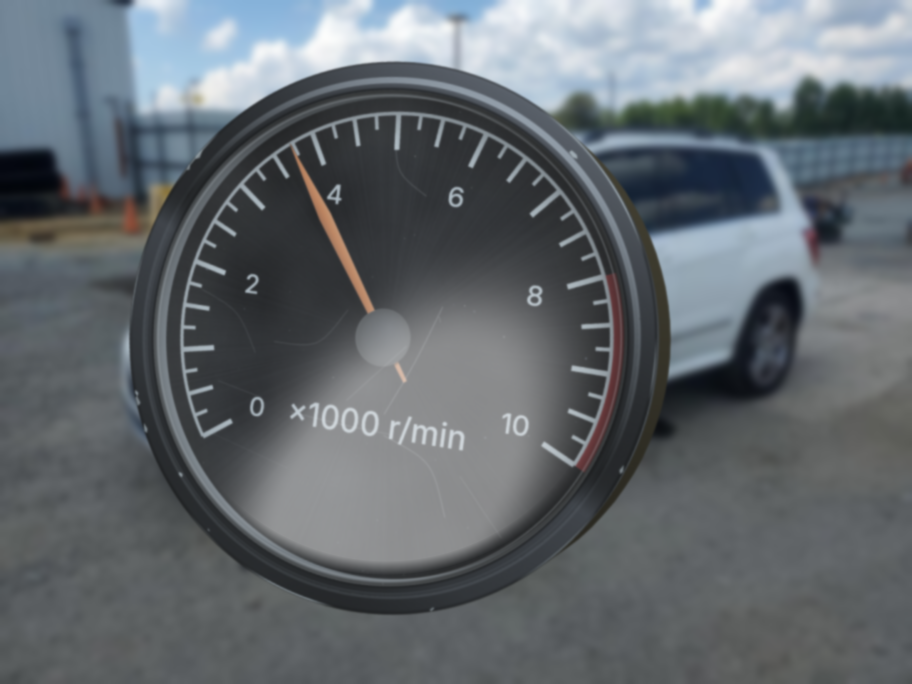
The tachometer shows 3750 rpm
